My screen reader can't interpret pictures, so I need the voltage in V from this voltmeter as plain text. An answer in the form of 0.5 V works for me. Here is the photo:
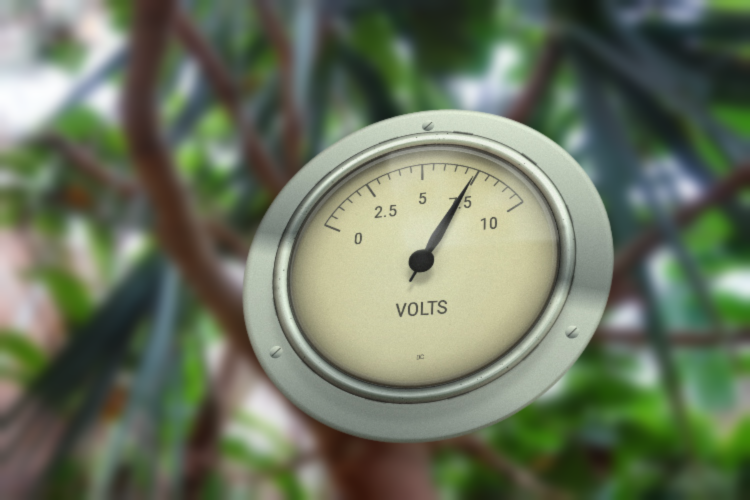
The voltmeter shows 7.5 V
